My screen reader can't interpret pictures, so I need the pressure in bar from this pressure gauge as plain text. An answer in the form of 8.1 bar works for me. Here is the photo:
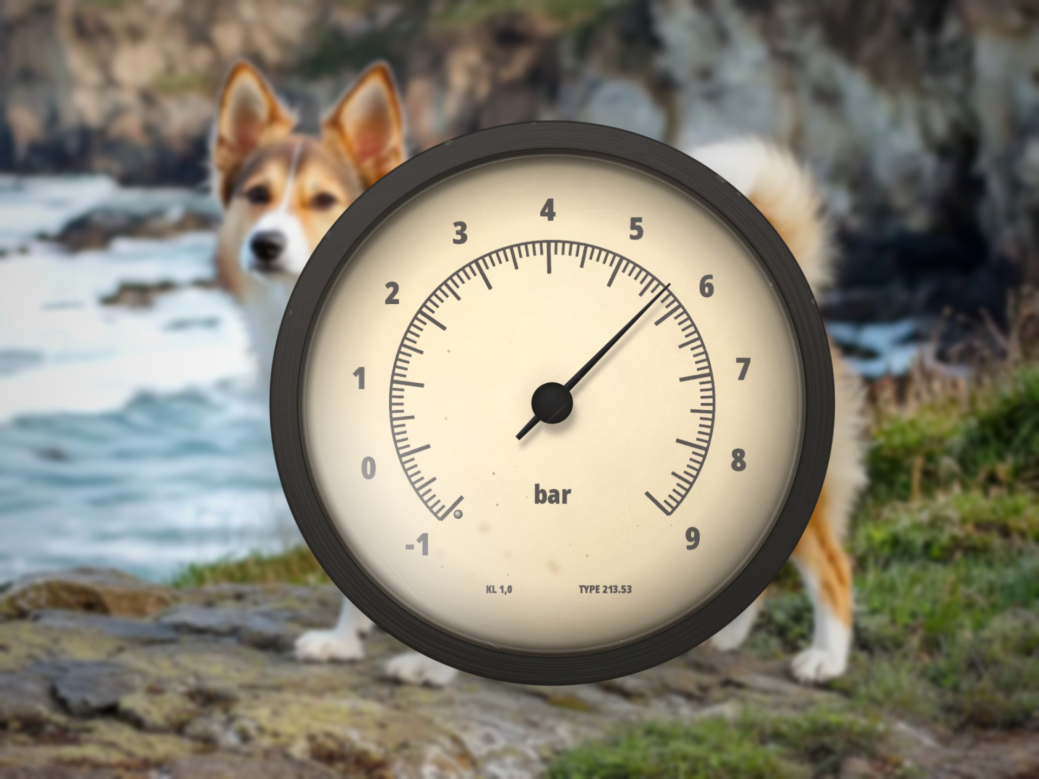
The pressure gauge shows 5.7 bar
